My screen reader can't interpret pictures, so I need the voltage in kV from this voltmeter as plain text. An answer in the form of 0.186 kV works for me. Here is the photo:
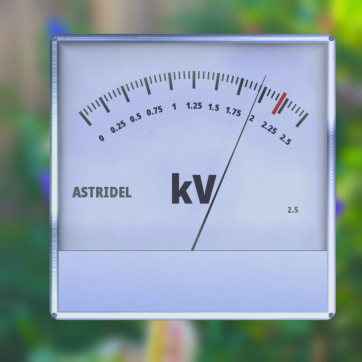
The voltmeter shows 1.95 kV
